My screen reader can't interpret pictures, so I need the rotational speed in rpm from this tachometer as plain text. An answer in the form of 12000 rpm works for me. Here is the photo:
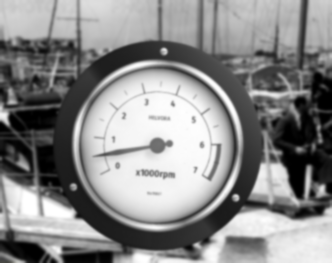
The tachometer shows 500 rpm
